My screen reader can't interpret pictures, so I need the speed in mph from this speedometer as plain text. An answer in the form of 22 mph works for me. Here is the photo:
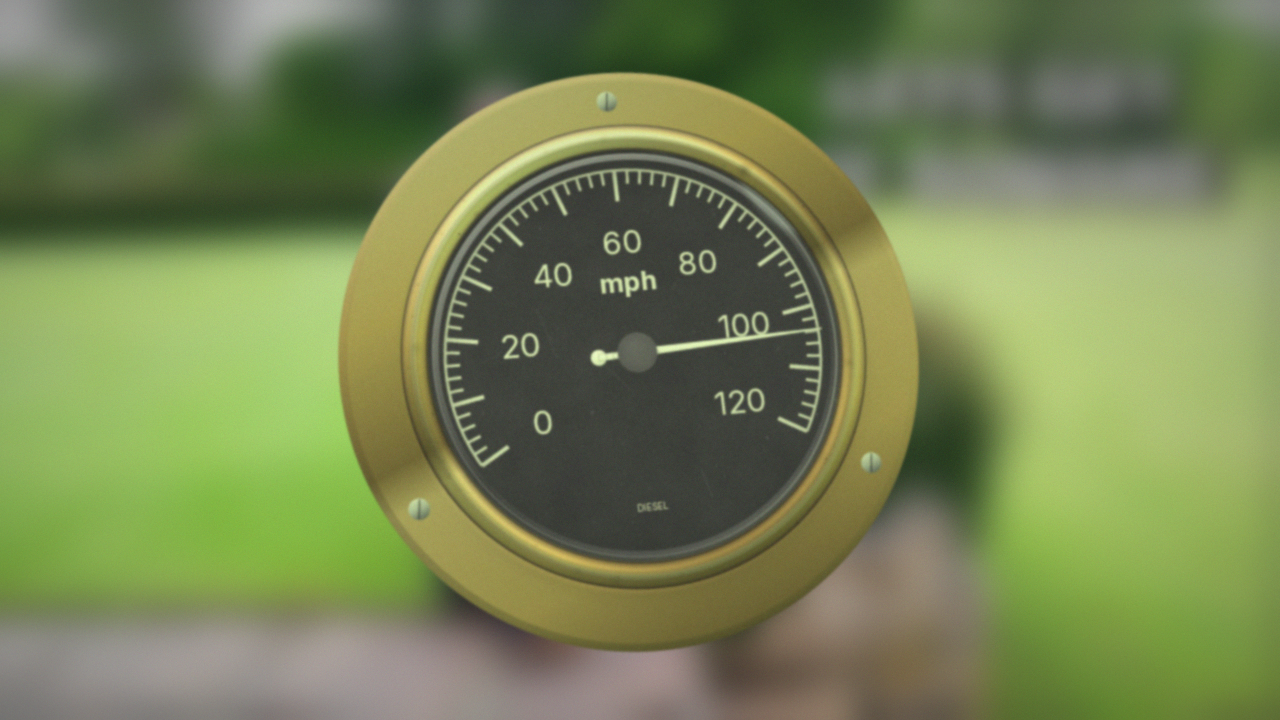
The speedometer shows 104 mph
